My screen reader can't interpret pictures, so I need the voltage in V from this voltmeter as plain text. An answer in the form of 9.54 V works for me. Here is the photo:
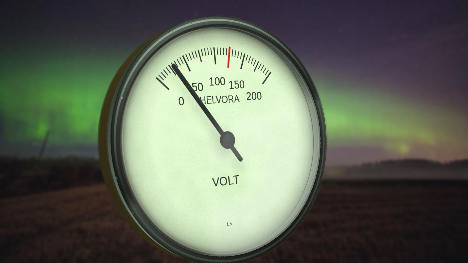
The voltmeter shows 25 V
